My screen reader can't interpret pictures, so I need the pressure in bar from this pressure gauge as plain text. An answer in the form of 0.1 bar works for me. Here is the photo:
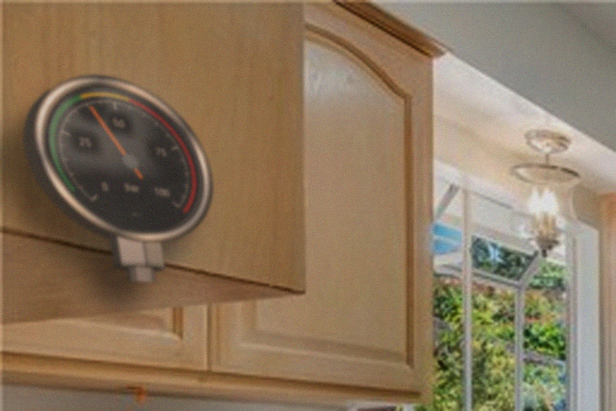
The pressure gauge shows 40 bar
